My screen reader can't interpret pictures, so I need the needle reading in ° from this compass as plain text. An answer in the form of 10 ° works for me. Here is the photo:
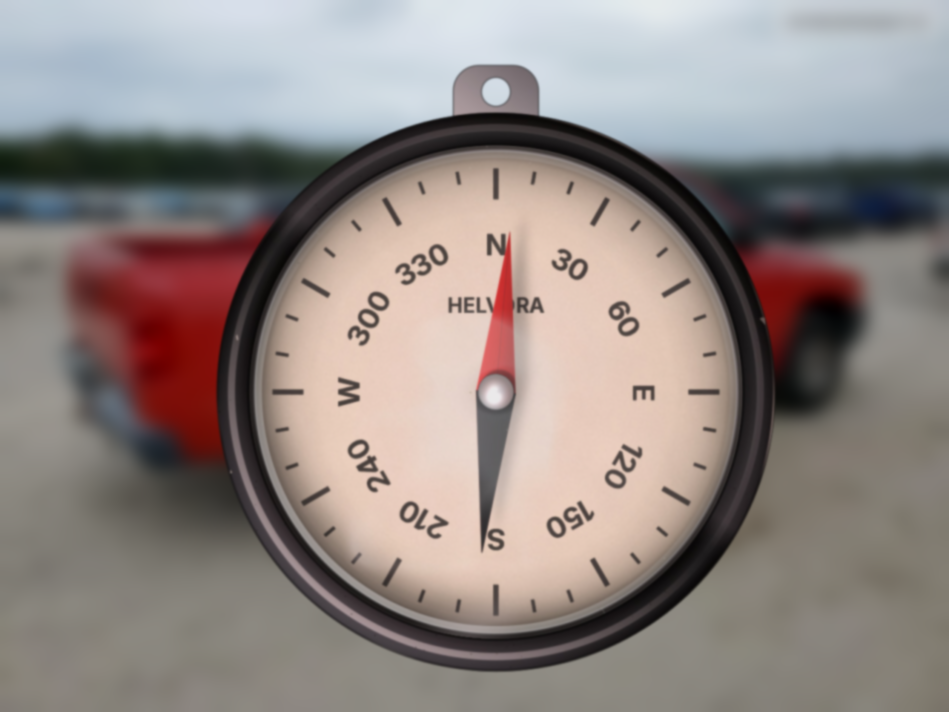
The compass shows 5 °
